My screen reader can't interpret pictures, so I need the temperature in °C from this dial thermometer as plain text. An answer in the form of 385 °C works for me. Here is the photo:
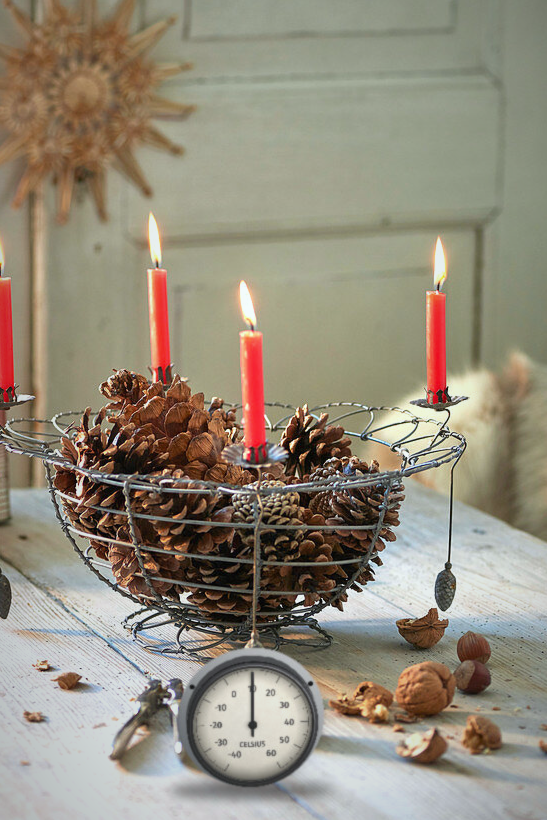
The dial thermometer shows 10 °C
